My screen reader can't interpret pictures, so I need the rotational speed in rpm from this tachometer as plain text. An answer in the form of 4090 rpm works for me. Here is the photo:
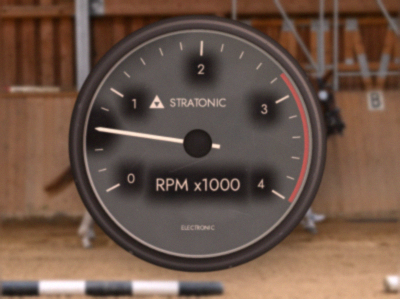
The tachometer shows 600 rpm
